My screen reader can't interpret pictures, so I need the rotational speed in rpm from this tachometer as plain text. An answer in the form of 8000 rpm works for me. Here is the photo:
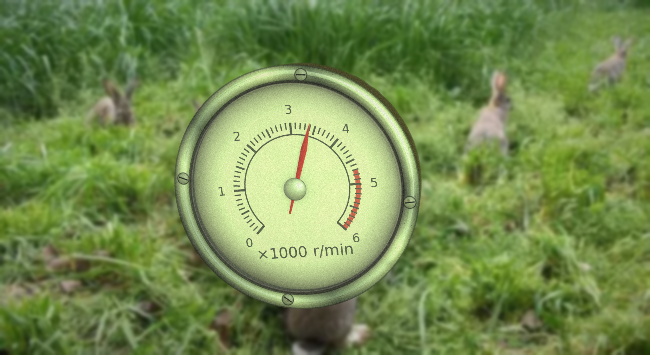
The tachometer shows 3400 rpm
